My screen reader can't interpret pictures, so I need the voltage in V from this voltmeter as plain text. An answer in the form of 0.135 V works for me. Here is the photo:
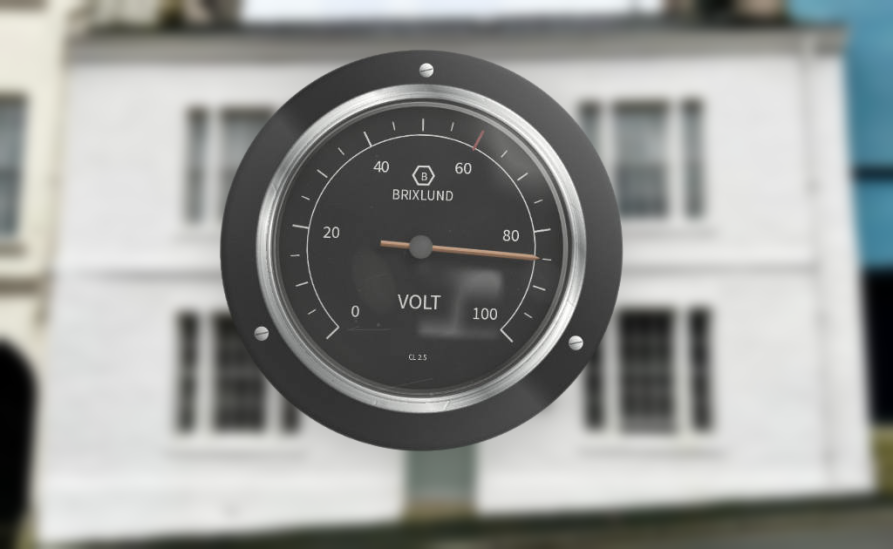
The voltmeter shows 85 V
